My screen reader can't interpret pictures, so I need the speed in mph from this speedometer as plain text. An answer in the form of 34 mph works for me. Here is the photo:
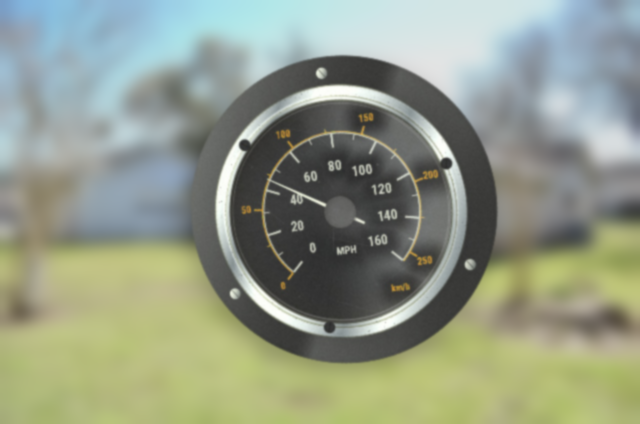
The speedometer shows 45 mph
